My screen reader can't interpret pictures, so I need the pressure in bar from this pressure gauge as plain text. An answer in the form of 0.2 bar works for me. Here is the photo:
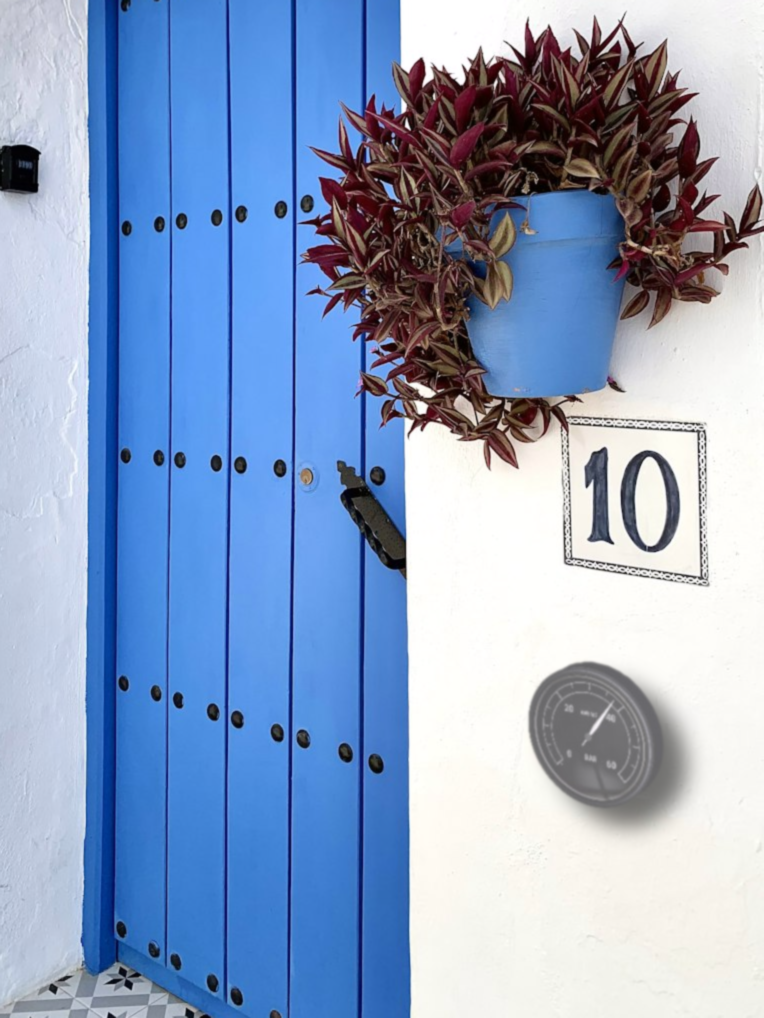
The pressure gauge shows 37.5 bar
